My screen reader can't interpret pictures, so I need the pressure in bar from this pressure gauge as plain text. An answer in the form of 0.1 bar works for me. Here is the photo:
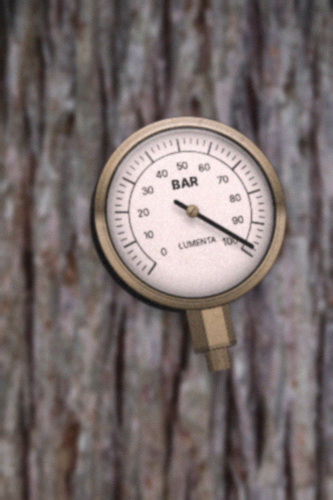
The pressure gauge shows 98 bar
